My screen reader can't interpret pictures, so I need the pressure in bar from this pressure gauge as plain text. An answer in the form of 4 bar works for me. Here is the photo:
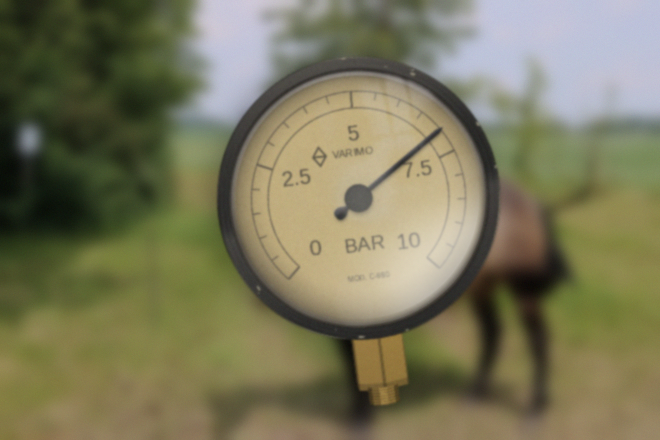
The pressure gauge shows 7 bar
